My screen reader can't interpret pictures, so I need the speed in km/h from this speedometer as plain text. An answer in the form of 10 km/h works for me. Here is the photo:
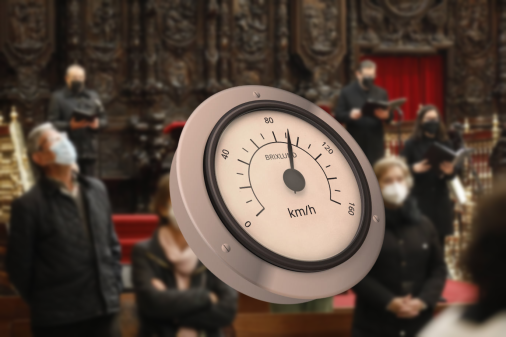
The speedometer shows 90 km/h
